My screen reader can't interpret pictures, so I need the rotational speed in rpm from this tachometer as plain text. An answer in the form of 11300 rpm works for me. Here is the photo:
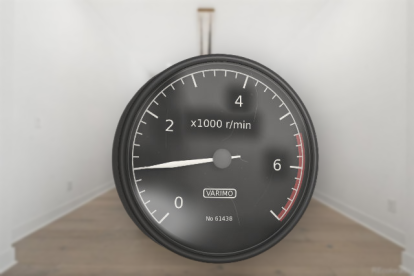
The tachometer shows 1000 rpm
